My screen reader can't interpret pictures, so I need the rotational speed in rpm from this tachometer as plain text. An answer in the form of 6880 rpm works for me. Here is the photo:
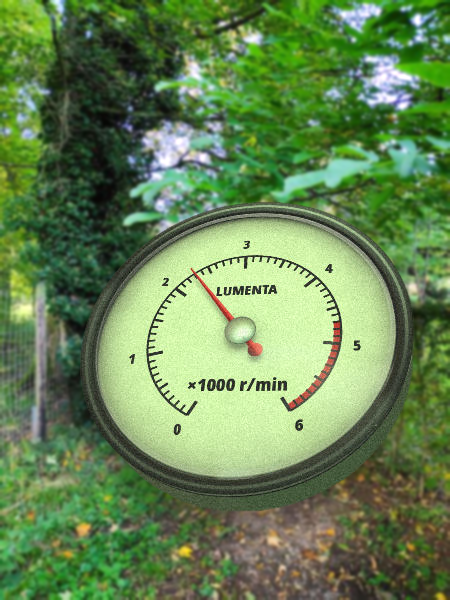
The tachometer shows 2300 rpm
